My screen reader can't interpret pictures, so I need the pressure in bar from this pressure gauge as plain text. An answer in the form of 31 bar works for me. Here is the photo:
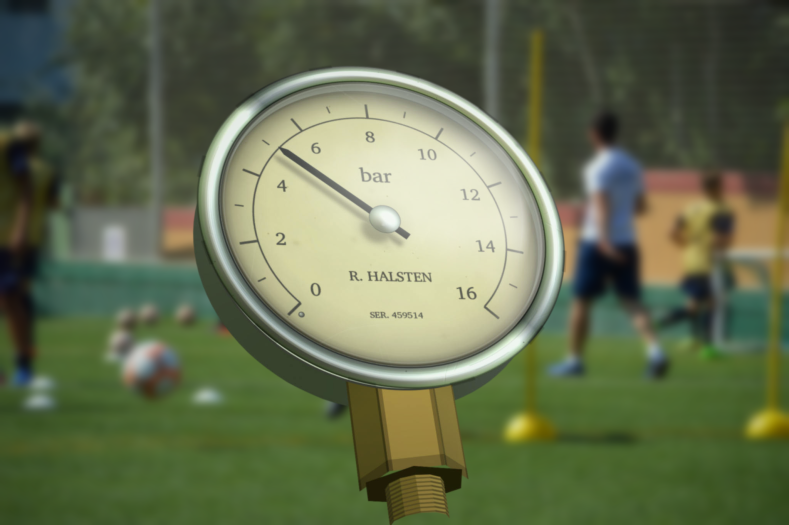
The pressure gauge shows 5 bar
